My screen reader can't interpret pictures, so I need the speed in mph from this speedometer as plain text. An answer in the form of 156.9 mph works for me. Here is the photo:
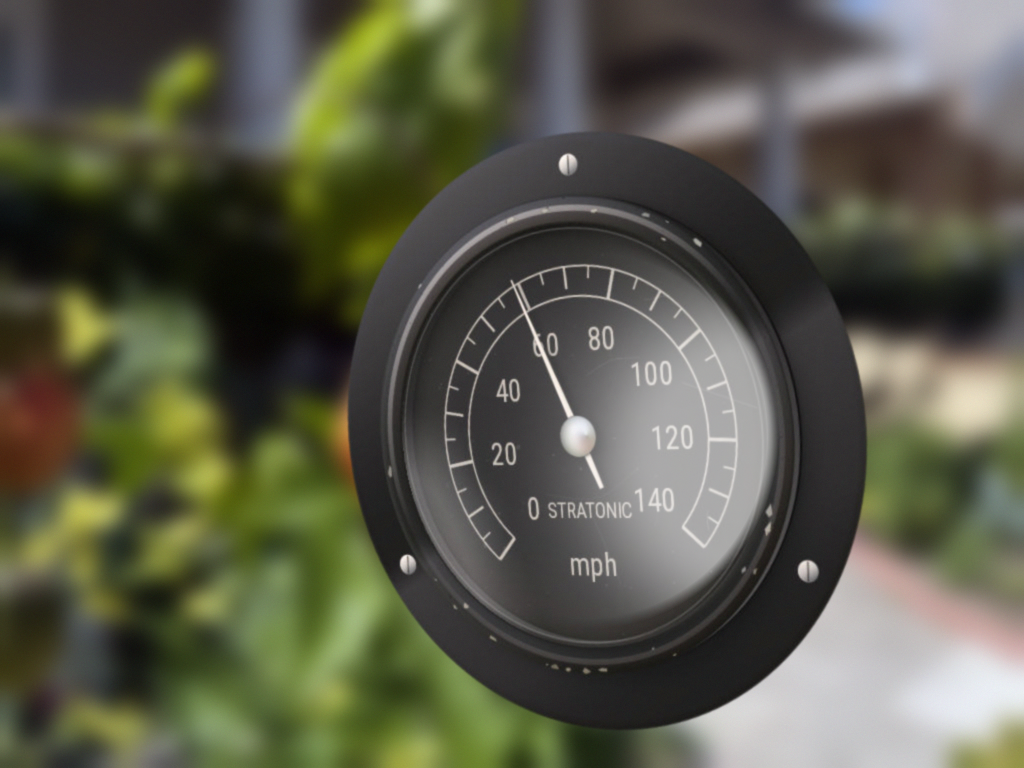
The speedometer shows 60 mph
